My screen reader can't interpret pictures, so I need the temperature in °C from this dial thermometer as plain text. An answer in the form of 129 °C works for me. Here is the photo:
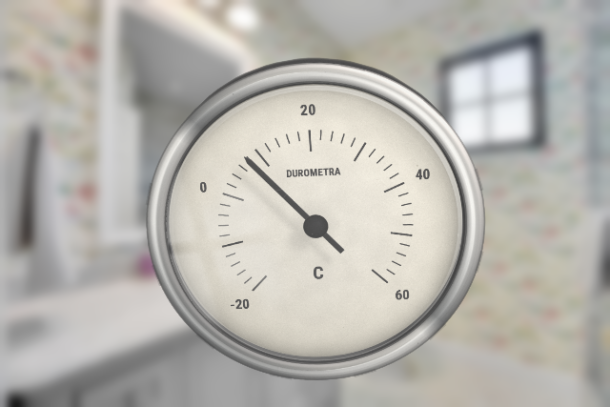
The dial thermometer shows 8 °C
